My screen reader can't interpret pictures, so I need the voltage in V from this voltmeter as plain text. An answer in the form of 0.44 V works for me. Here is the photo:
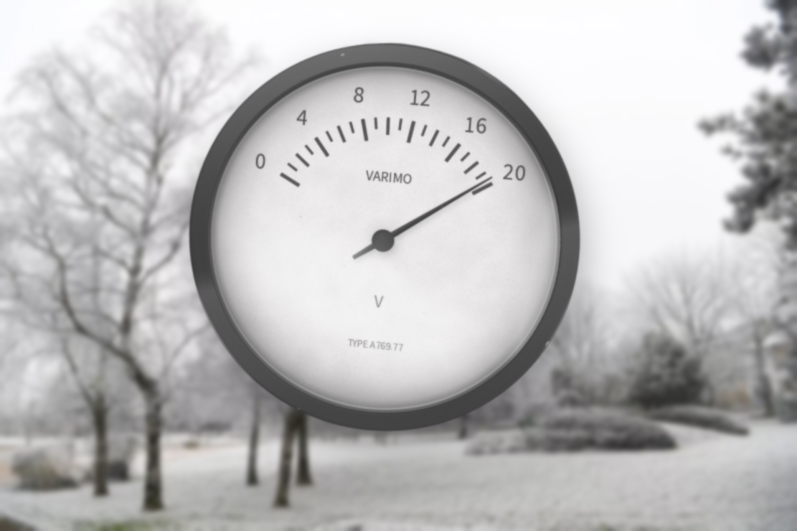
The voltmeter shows 19.5 V
